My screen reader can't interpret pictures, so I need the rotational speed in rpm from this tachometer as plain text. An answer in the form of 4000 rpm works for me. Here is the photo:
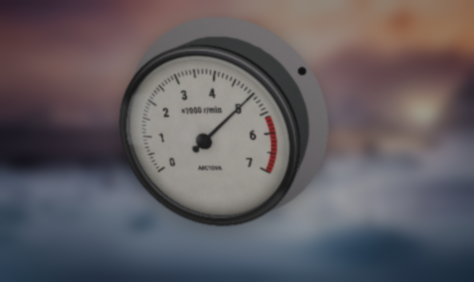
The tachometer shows 5000 rpm
